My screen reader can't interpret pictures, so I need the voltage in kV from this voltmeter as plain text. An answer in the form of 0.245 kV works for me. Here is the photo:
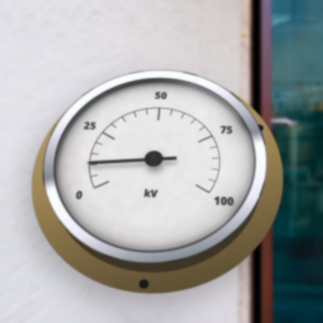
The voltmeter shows 10 kV
